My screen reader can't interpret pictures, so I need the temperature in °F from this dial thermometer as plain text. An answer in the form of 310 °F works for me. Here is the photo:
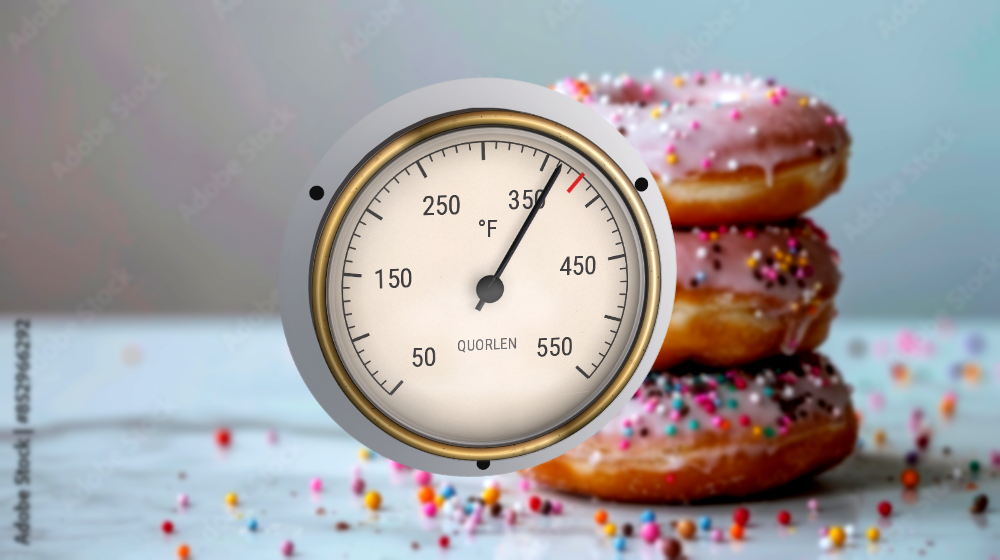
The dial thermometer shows 360 °F
